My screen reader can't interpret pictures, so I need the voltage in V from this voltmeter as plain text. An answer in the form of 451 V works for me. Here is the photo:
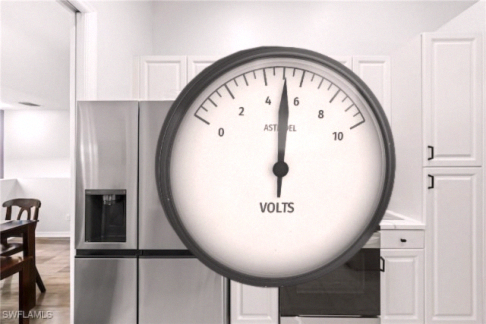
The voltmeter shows 5 V
